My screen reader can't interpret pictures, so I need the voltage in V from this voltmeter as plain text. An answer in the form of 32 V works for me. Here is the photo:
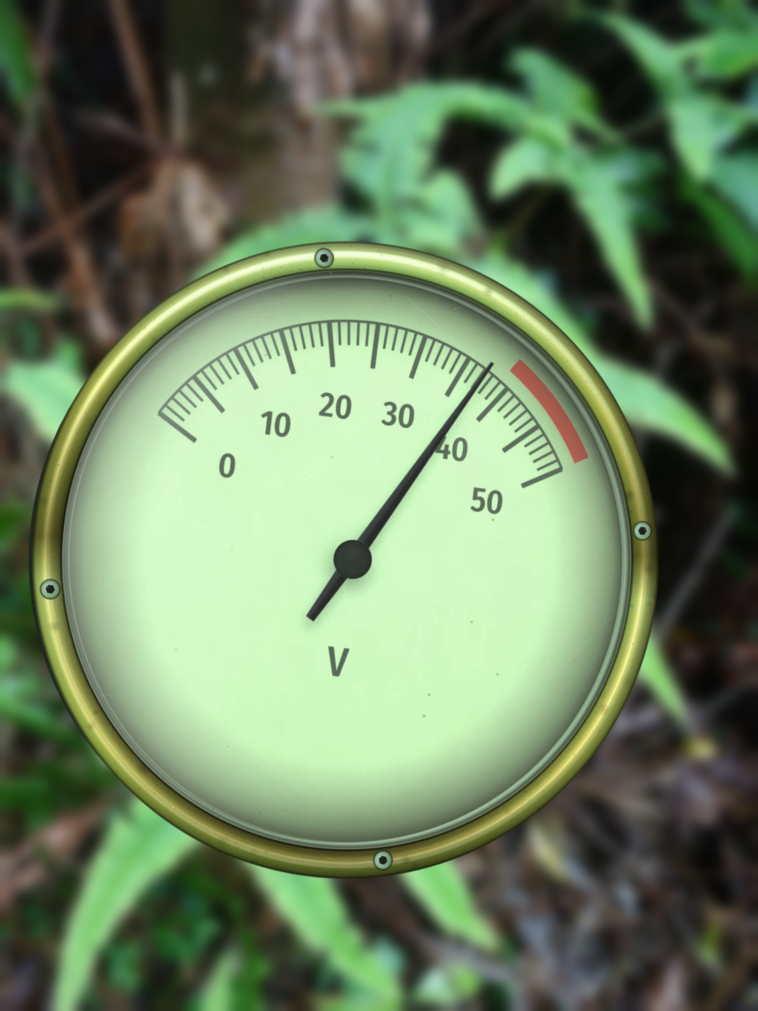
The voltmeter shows 37 V
